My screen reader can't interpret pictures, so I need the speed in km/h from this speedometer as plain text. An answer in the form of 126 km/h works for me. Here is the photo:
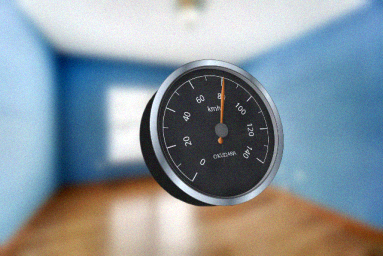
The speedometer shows 80 km/h
